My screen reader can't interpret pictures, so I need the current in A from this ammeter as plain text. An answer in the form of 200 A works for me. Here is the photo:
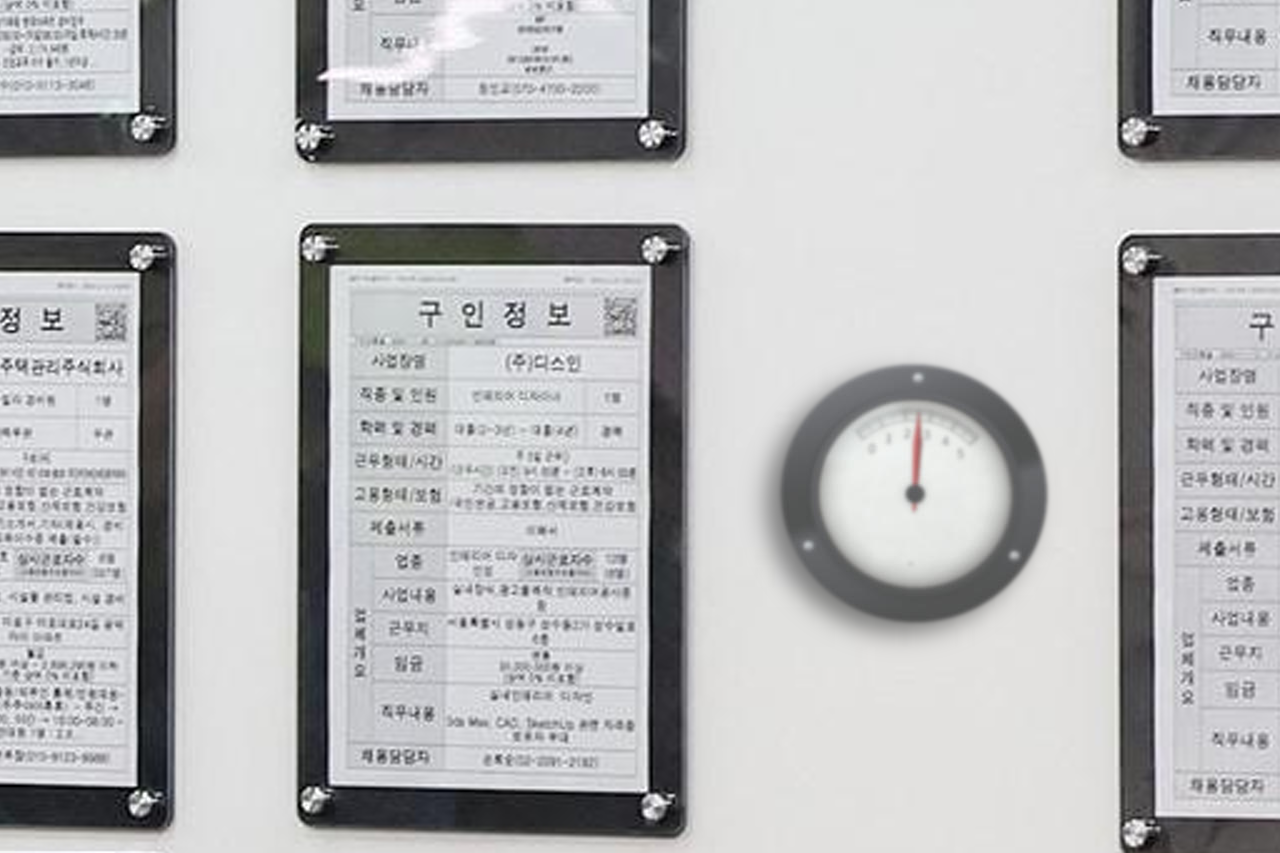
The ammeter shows 2.5 A
